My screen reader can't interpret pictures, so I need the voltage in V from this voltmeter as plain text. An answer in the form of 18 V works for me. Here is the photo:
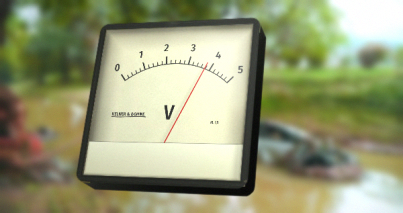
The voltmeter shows 3.8 V
